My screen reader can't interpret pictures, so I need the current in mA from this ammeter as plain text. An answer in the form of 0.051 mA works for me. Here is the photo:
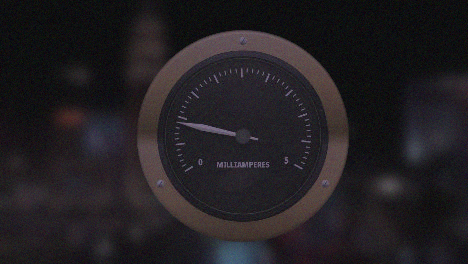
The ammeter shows 0.9 mA
